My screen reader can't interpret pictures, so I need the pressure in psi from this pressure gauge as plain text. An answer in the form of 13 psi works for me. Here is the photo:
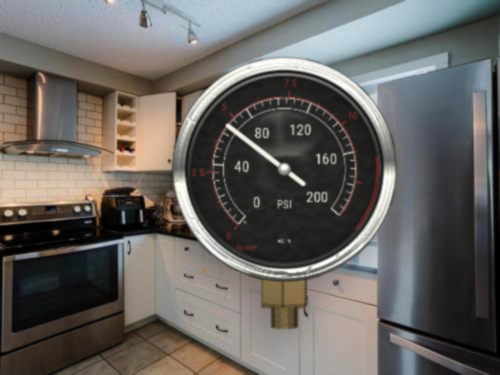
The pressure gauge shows 65 psi
